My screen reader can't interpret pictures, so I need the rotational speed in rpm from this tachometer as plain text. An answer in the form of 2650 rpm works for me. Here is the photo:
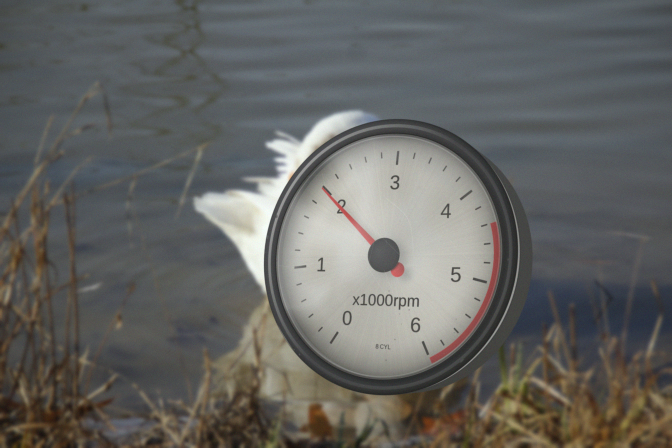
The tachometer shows 2000 rpm
